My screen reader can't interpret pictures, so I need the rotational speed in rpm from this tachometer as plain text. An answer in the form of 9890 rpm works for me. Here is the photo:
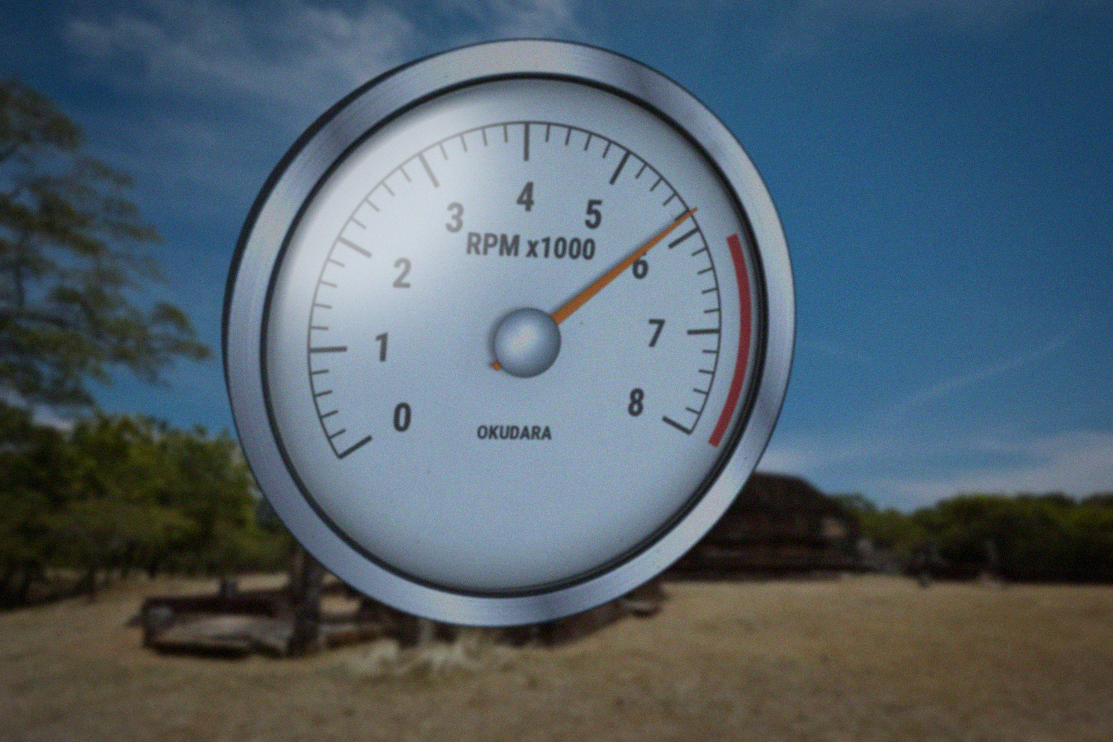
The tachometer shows 5800 rpm
